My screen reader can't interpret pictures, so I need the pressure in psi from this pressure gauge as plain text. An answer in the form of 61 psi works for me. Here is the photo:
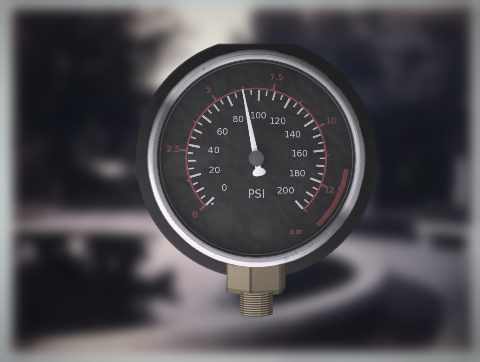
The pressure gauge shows 90 psi
